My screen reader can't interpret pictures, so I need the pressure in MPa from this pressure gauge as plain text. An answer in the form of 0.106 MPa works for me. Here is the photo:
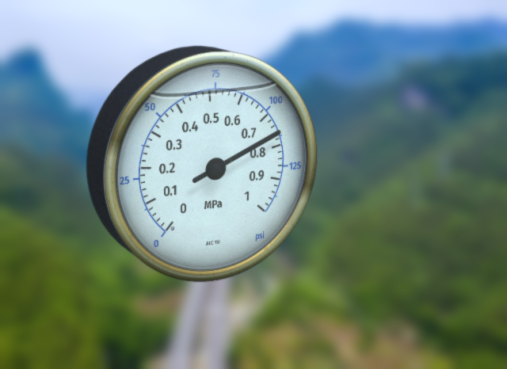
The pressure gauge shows 0.76 MPa
